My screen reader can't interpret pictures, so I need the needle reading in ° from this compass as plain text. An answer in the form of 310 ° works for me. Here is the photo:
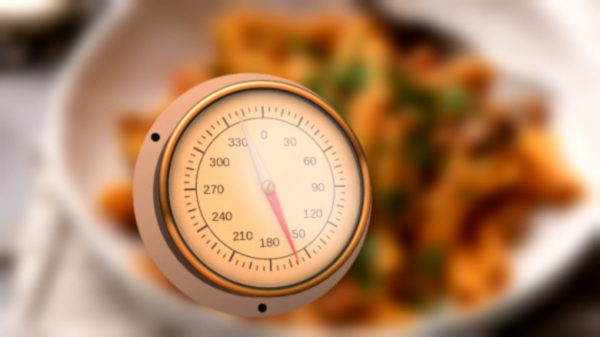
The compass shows 160 °
